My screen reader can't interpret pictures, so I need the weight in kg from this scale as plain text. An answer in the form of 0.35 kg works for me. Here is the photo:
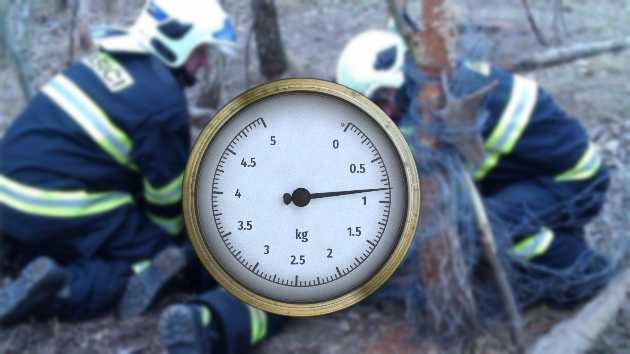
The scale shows 0.85 kg
